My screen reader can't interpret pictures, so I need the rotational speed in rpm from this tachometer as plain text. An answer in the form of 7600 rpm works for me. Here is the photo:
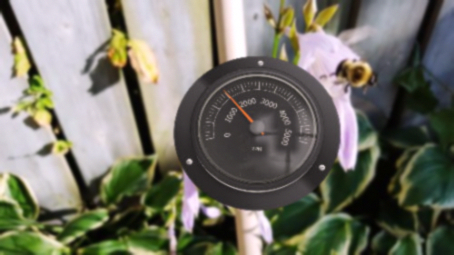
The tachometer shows 1500 rpm
